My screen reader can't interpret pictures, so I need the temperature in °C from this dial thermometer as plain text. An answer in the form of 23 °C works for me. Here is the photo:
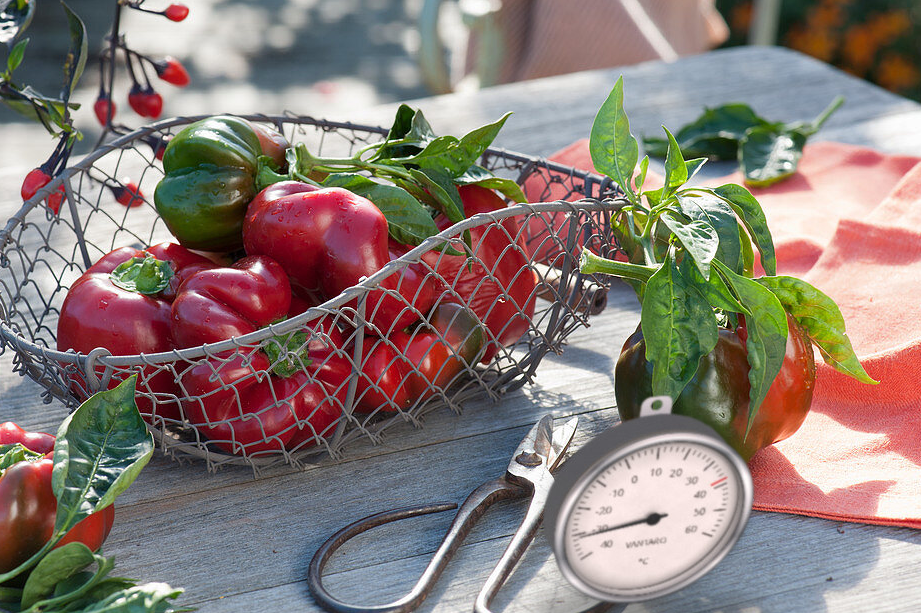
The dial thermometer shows -30 °C
